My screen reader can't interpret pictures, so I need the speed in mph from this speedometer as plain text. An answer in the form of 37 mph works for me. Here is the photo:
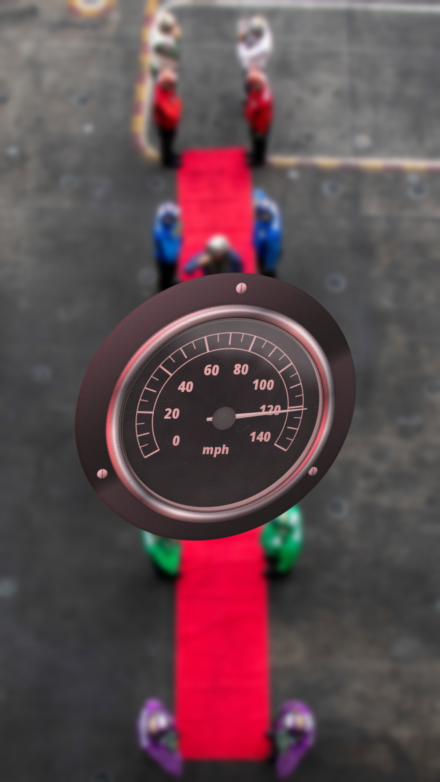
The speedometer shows 120 mph
